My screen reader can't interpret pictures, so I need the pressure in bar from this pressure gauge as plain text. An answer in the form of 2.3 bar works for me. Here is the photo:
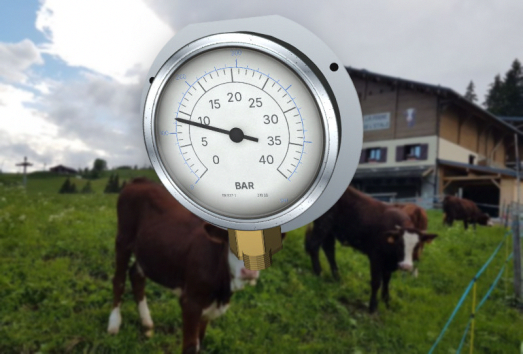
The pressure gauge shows 9 bar
